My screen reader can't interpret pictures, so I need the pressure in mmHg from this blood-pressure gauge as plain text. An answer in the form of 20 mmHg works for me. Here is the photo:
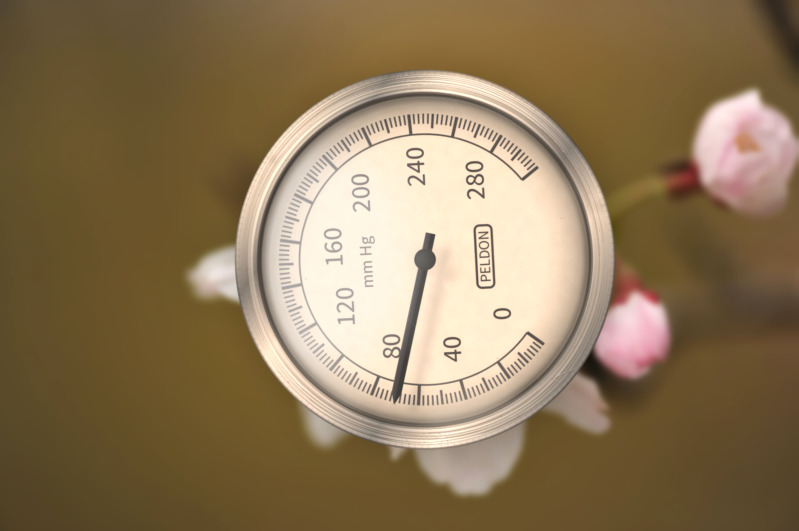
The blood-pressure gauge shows 70 mmHg
